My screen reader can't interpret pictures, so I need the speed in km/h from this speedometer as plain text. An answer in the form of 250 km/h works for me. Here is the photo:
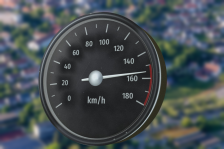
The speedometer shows 155 km/h
